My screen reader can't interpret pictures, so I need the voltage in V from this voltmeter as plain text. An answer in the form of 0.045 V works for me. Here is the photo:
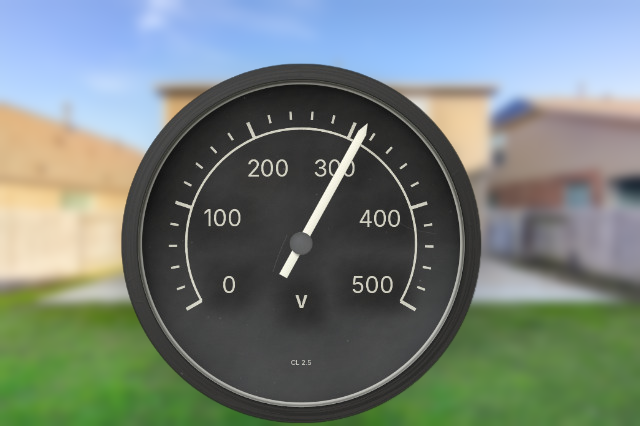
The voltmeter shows 310 V
